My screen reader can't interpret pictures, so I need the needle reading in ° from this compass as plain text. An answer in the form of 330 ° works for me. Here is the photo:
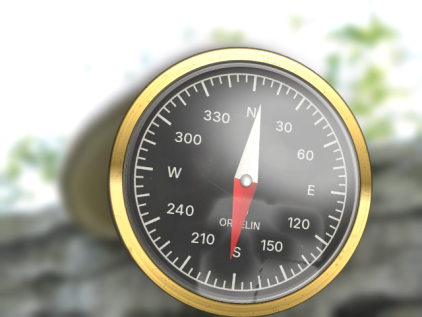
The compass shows 185 °
